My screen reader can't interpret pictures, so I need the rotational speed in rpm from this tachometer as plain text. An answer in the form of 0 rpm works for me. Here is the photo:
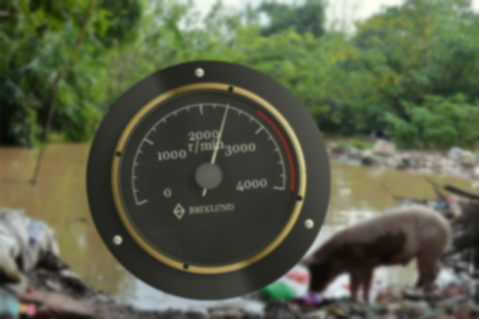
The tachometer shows 2400 rpm
